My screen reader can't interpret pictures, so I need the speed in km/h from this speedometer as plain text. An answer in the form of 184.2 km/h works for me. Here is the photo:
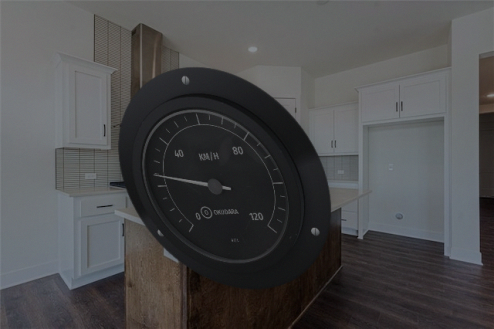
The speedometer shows 25 km/h
